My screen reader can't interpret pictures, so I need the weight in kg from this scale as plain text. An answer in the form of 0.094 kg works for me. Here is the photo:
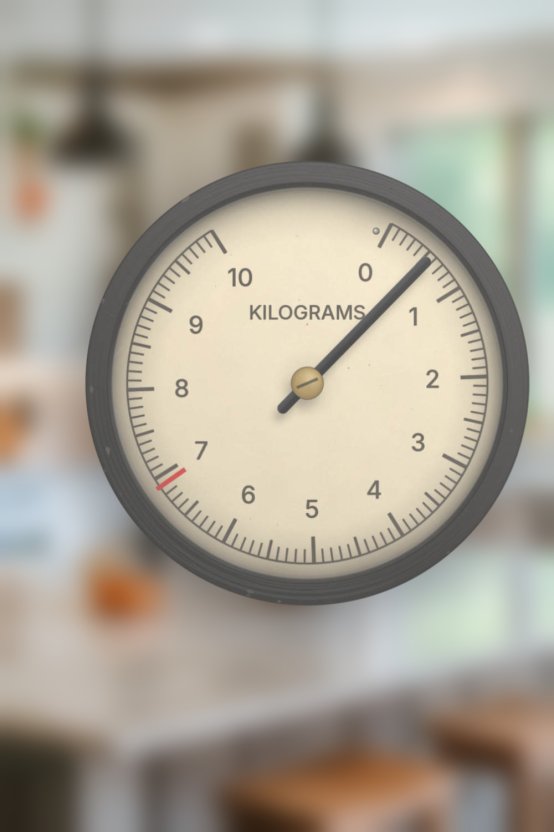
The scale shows 0.55 kg
